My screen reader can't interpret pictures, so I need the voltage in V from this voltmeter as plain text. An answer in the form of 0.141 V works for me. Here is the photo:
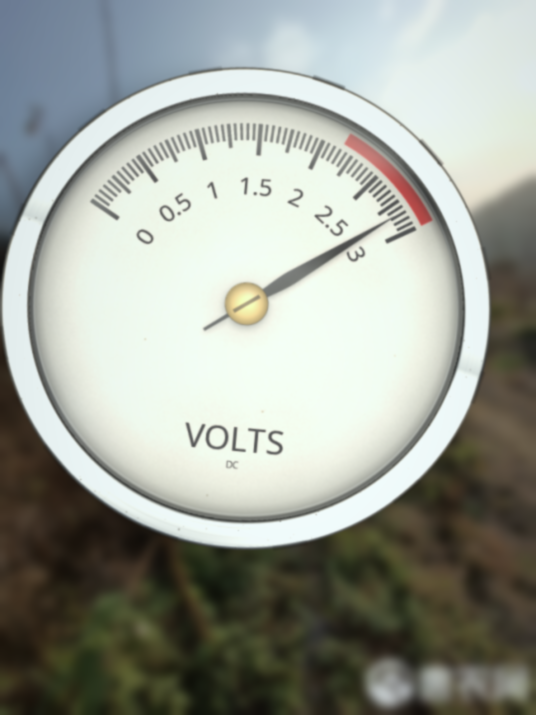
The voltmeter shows 2.85 V
